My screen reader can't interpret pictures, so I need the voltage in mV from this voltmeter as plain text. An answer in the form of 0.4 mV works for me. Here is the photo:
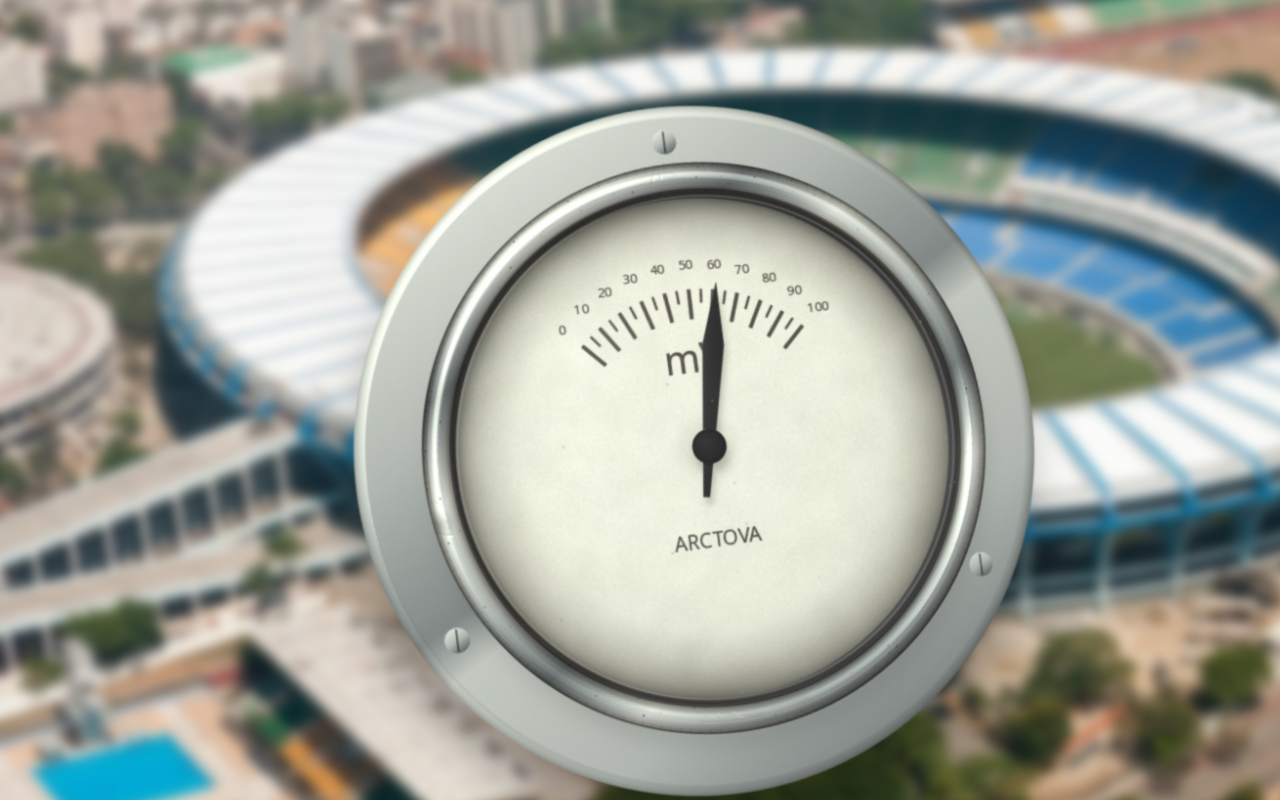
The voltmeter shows 60 mV
